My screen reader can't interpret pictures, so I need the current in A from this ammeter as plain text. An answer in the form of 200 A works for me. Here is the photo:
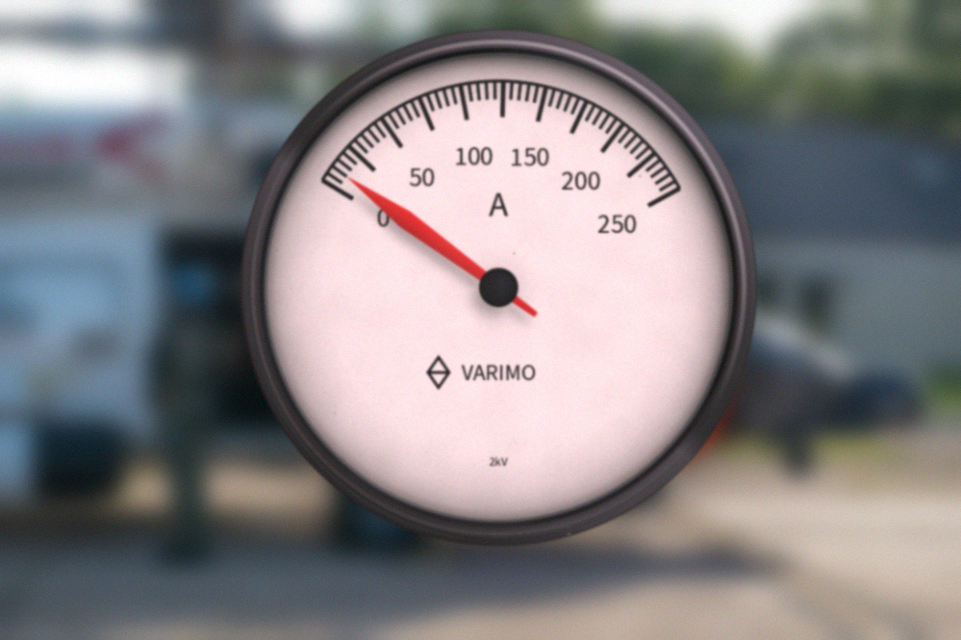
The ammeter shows 10 A
